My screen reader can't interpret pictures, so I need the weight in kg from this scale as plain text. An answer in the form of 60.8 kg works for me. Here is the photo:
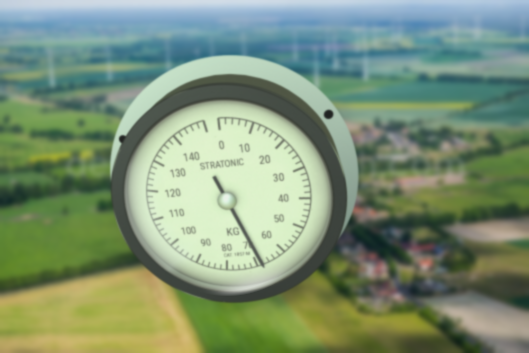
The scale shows 68 kg
